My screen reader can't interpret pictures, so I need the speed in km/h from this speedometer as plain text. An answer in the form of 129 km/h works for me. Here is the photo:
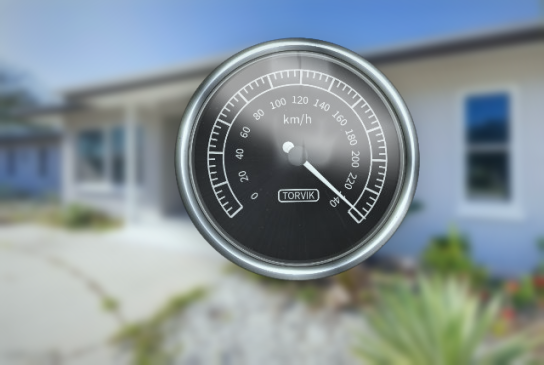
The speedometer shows 236 km/h
